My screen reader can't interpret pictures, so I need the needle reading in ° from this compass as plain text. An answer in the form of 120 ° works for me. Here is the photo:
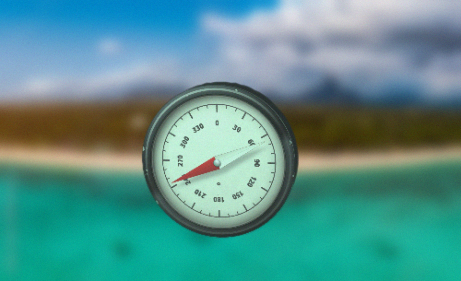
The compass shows 245 °
